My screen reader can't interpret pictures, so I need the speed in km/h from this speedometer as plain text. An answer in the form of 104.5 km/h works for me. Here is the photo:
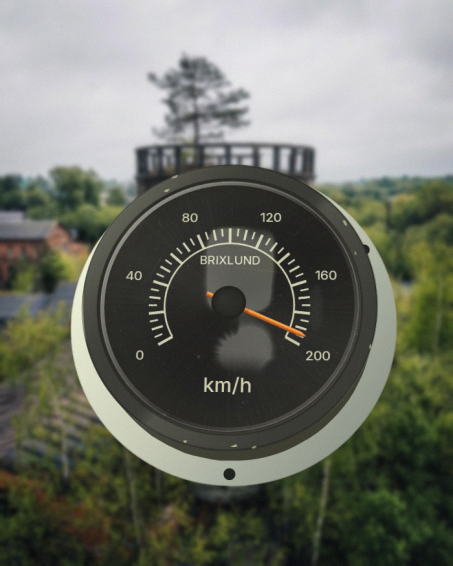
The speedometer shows 195 km/h
